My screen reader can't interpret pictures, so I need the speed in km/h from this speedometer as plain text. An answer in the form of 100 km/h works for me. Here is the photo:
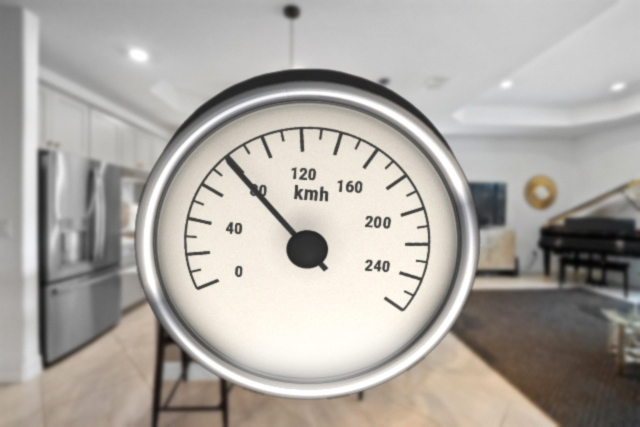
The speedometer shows 80 km/h
